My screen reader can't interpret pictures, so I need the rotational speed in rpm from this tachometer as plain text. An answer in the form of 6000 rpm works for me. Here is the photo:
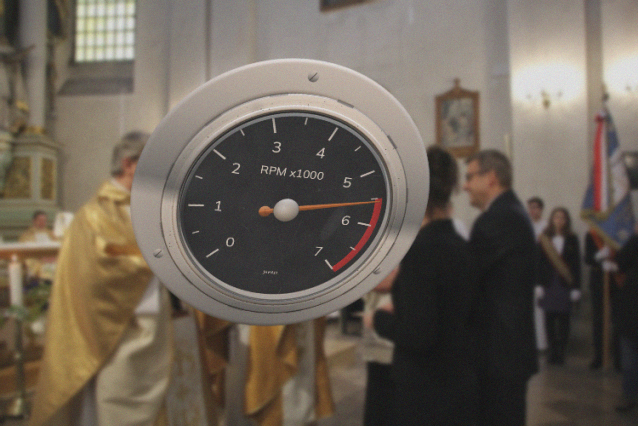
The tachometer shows 5500 rpm
